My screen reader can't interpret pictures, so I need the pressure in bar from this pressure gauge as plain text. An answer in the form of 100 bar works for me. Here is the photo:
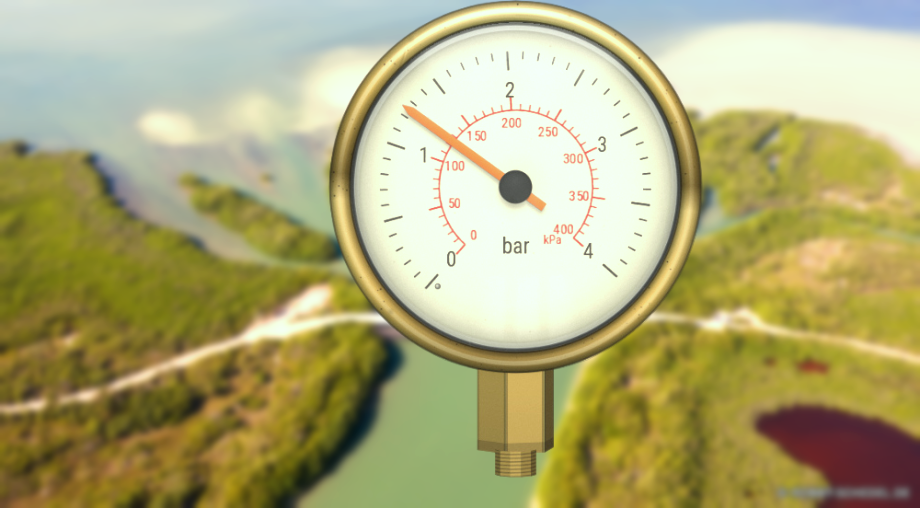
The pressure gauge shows 1.25 bar
